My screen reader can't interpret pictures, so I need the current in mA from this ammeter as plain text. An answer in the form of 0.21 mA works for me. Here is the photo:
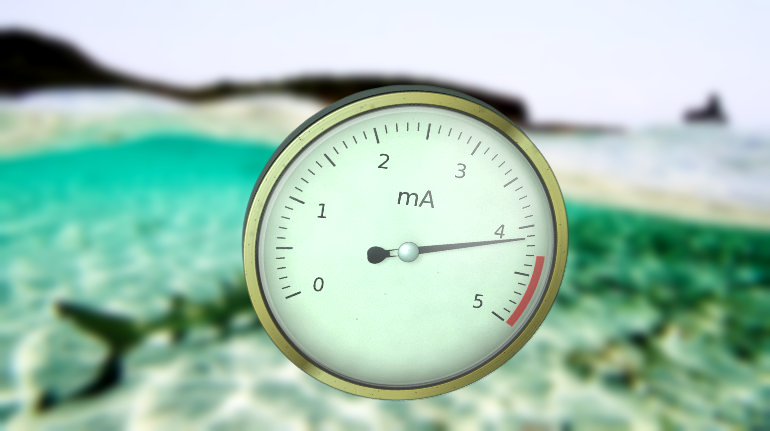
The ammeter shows 4.1 mA
